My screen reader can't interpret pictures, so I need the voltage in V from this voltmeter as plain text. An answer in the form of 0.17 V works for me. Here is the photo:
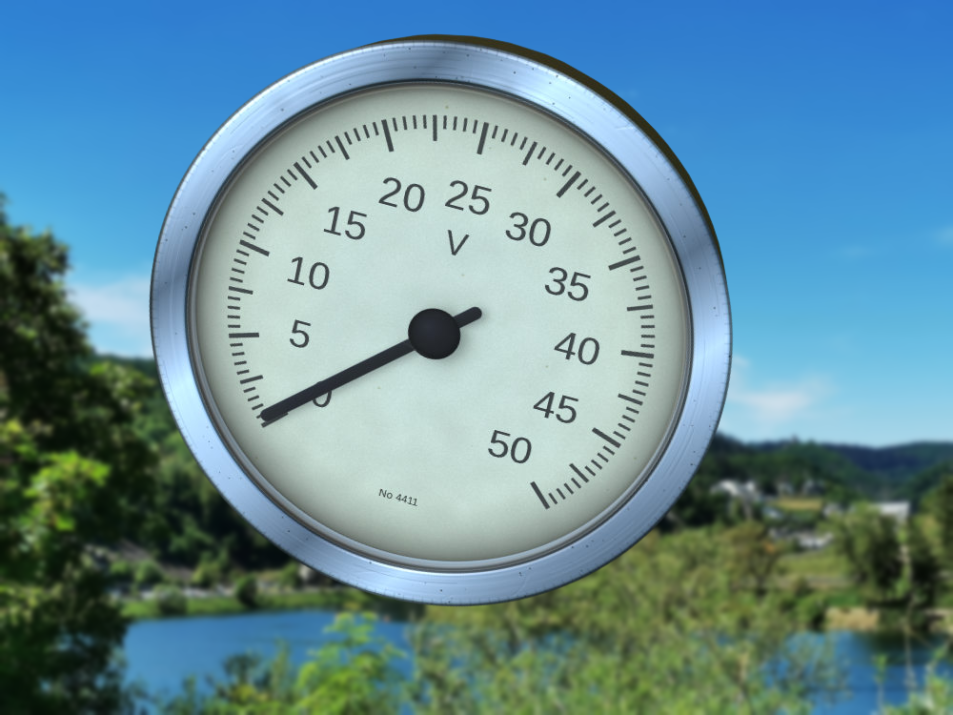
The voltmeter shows 0.5 V
